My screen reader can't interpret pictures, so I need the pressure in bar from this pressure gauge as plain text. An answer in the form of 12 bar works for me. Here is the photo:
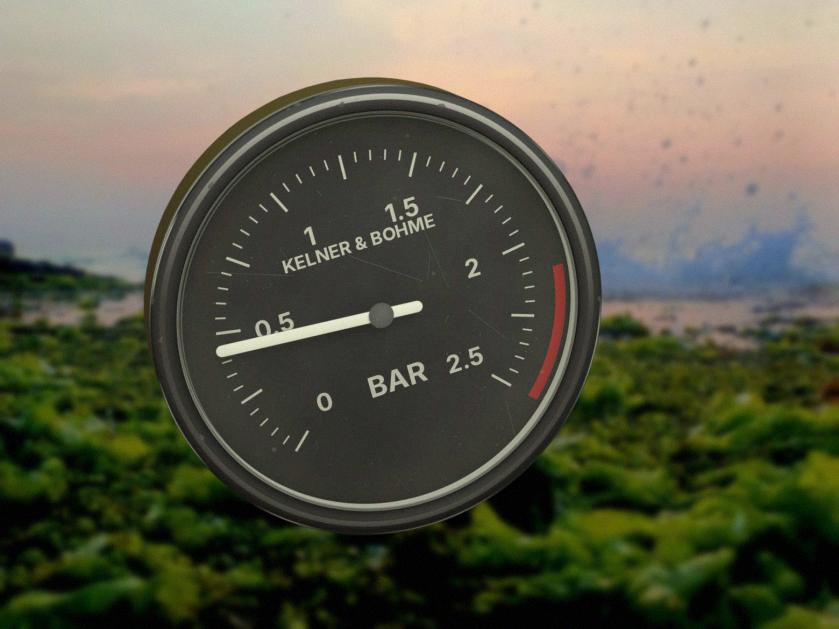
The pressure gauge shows 0.45 bar
